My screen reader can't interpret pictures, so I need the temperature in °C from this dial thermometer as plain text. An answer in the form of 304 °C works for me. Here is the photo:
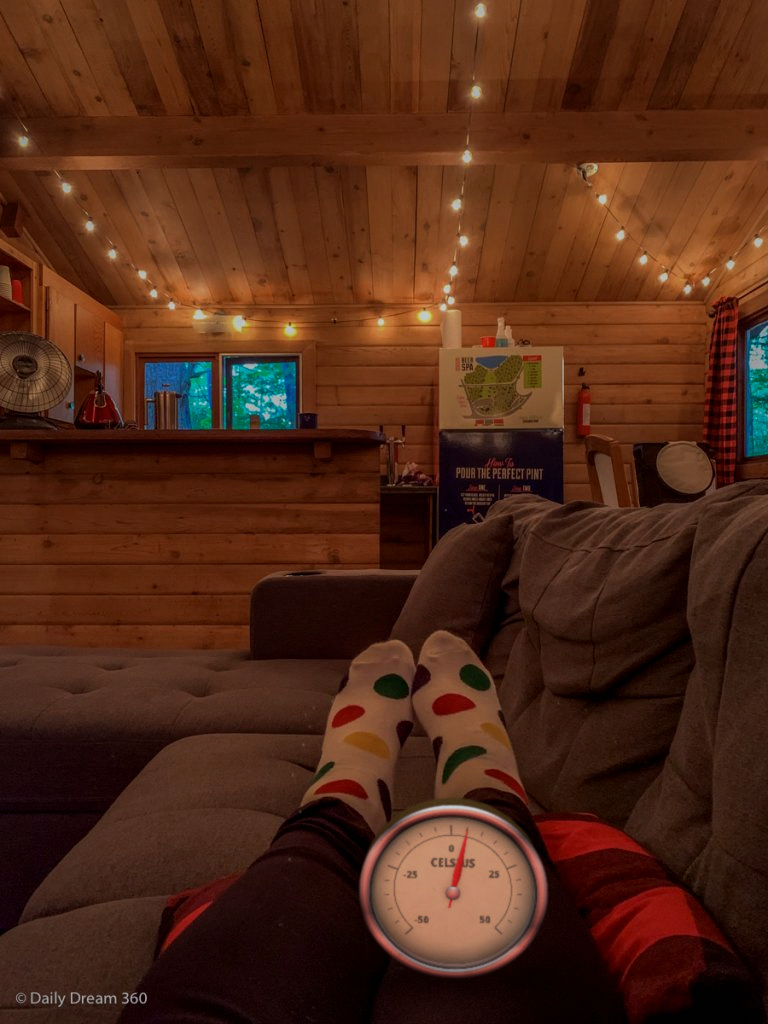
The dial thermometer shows 5 °C
